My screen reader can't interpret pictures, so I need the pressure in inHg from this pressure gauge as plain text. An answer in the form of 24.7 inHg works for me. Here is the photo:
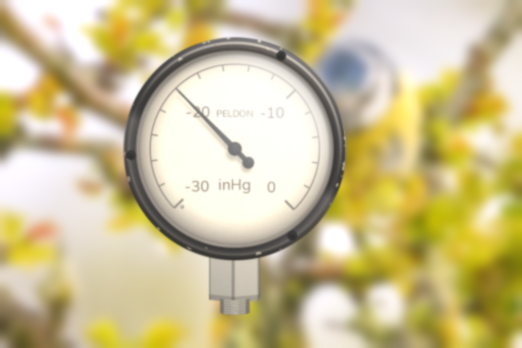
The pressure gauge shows -20 inHg
